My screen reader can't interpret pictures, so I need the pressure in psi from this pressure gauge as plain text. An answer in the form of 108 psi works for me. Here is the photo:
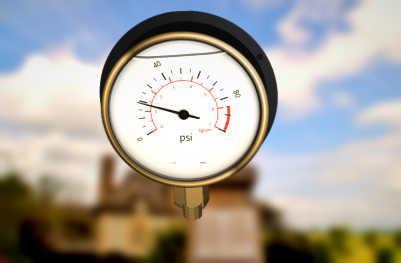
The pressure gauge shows 20 psi
